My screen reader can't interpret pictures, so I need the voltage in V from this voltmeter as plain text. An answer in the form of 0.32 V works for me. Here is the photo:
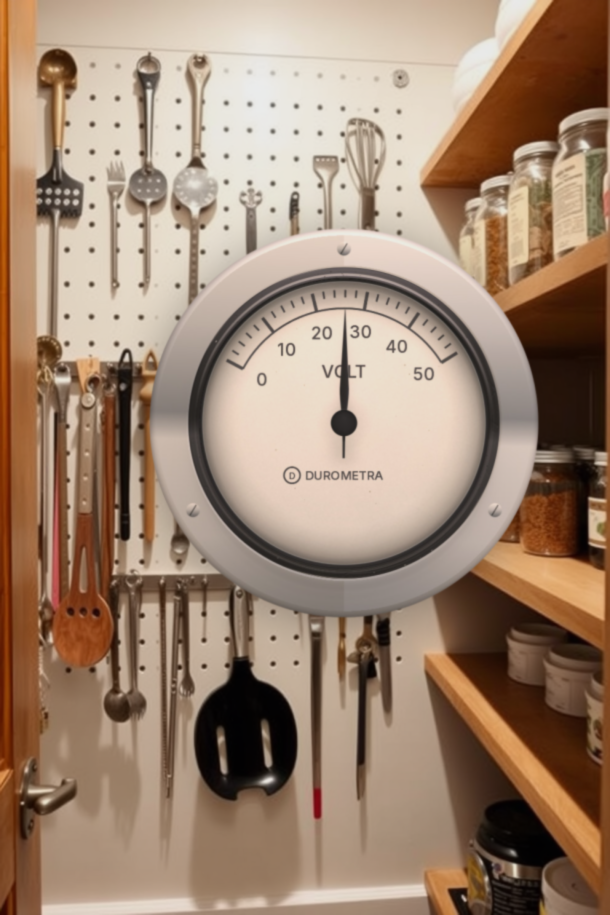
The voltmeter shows 26 V
